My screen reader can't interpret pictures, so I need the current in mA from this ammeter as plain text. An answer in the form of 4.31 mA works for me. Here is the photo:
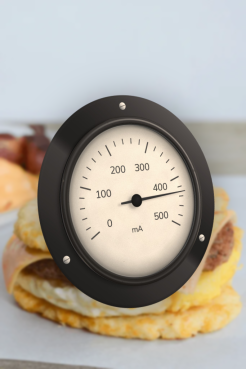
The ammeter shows 430 mA
